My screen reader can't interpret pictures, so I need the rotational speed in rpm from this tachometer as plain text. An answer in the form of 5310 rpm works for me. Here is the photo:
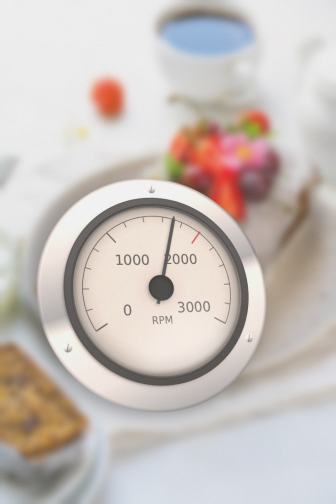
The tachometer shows 1700 rpm
